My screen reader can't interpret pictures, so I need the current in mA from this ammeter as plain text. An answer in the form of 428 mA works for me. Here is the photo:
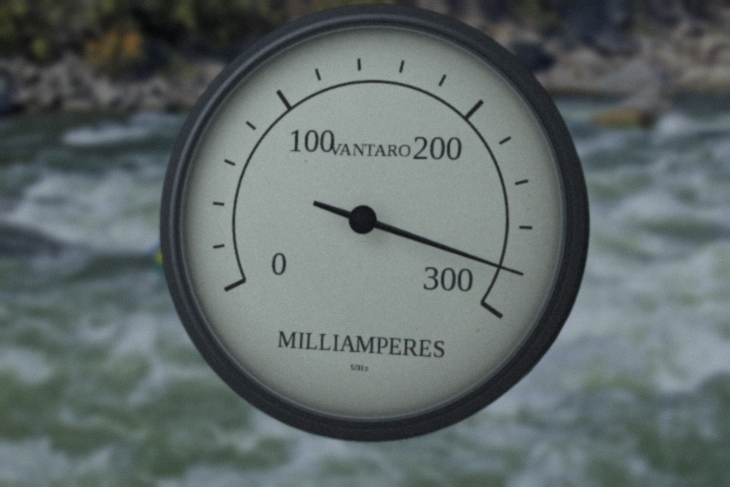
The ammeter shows 280 mA
